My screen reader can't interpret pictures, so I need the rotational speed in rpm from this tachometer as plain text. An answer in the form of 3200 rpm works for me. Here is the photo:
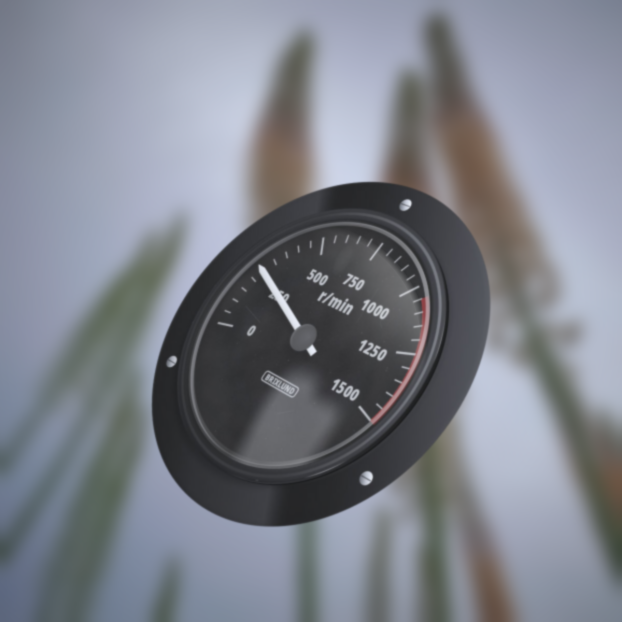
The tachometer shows 250 rpm
